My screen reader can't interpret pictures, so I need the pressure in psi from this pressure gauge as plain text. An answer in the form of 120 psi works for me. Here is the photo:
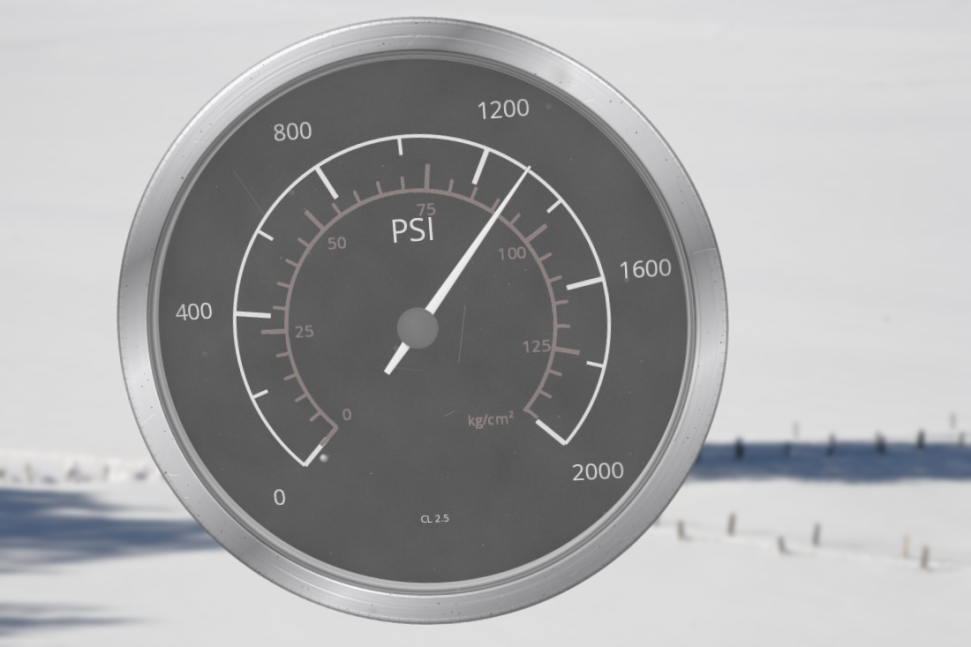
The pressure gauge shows 1300 psi
